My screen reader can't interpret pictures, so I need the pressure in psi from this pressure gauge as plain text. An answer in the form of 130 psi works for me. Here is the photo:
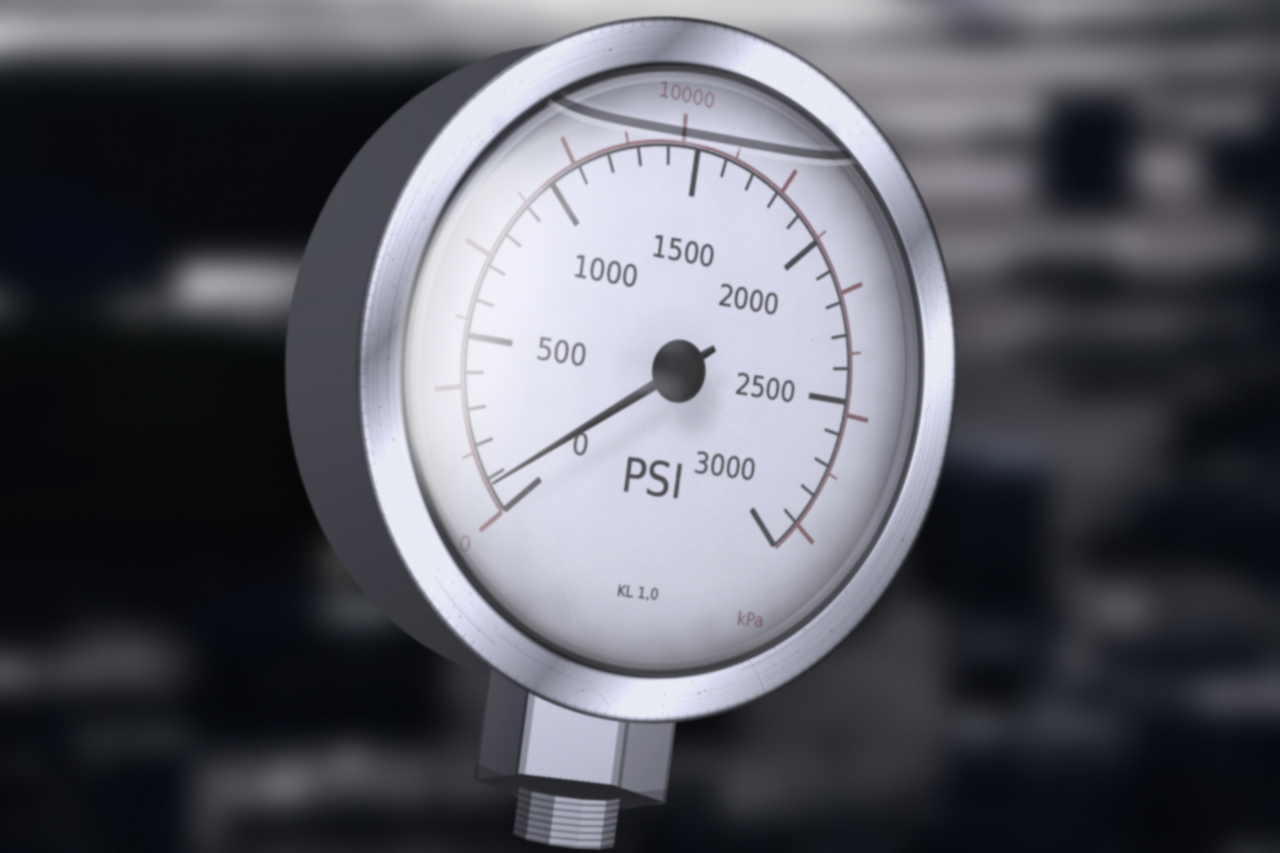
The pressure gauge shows 100 psi
